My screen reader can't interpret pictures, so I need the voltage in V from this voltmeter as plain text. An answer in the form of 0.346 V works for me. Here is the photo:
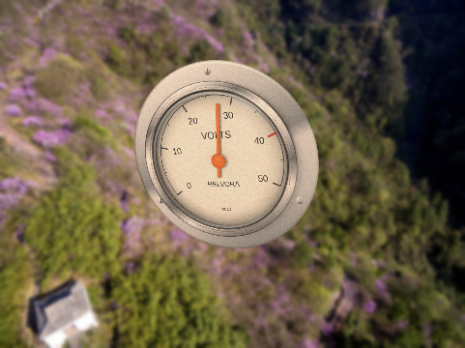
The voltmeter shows 27.5 V
